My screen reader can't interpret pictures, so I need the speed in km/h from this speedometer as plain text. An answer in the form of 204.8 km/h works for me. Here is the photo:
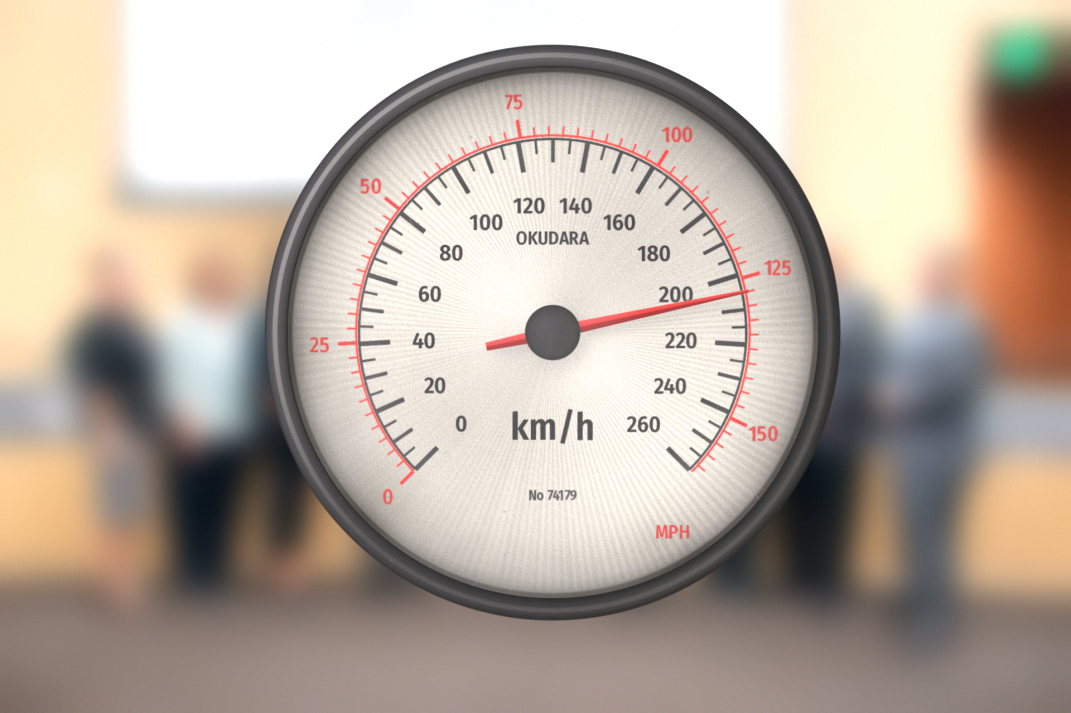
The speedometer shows 205 km/h
